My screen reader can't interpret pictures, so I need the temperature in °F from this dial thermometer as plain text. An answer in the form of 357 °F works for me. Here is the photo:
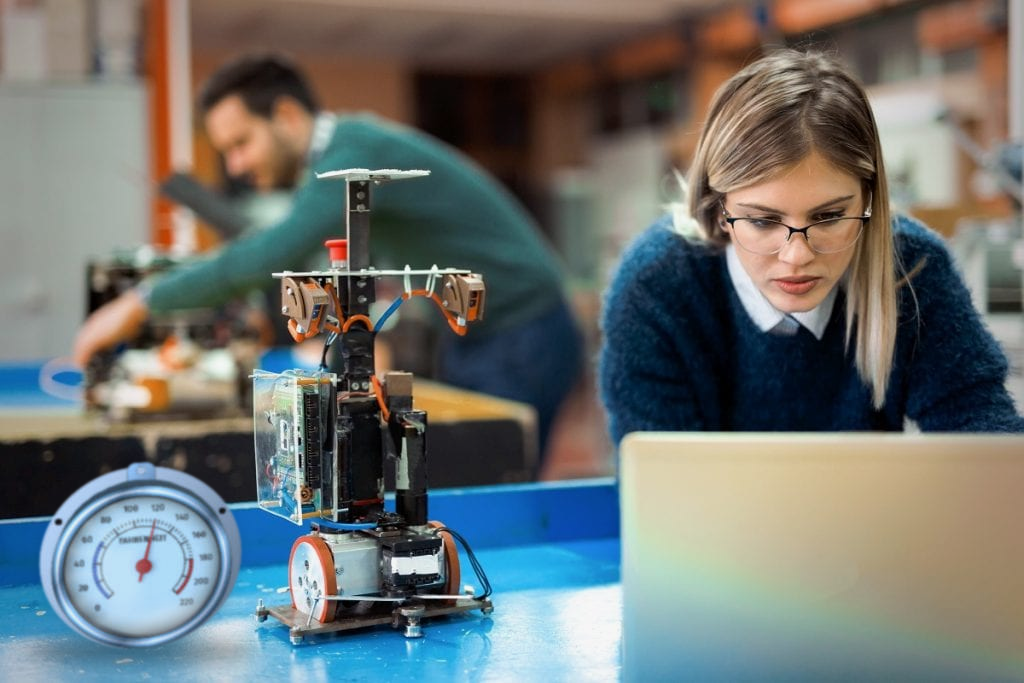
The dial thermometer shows 120 °F
